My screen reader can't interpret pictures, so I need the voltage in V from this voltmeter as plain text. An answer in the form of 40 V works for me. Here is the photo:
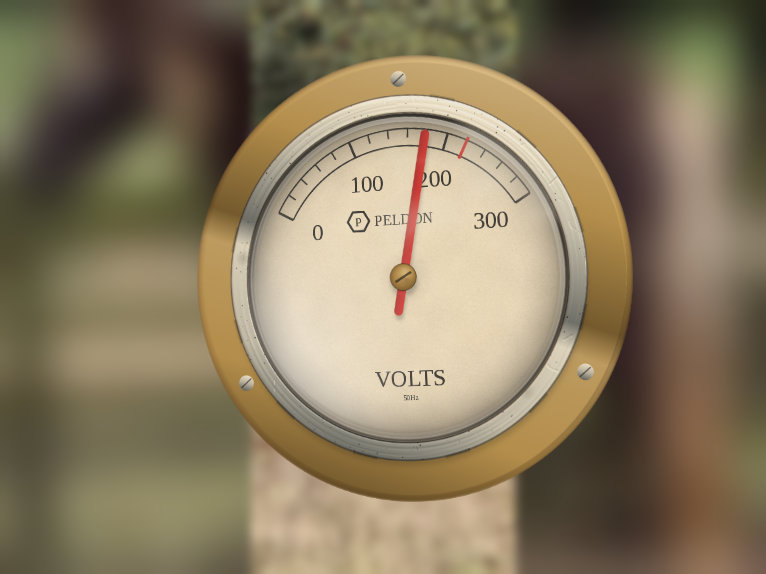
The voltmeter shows 180 V
